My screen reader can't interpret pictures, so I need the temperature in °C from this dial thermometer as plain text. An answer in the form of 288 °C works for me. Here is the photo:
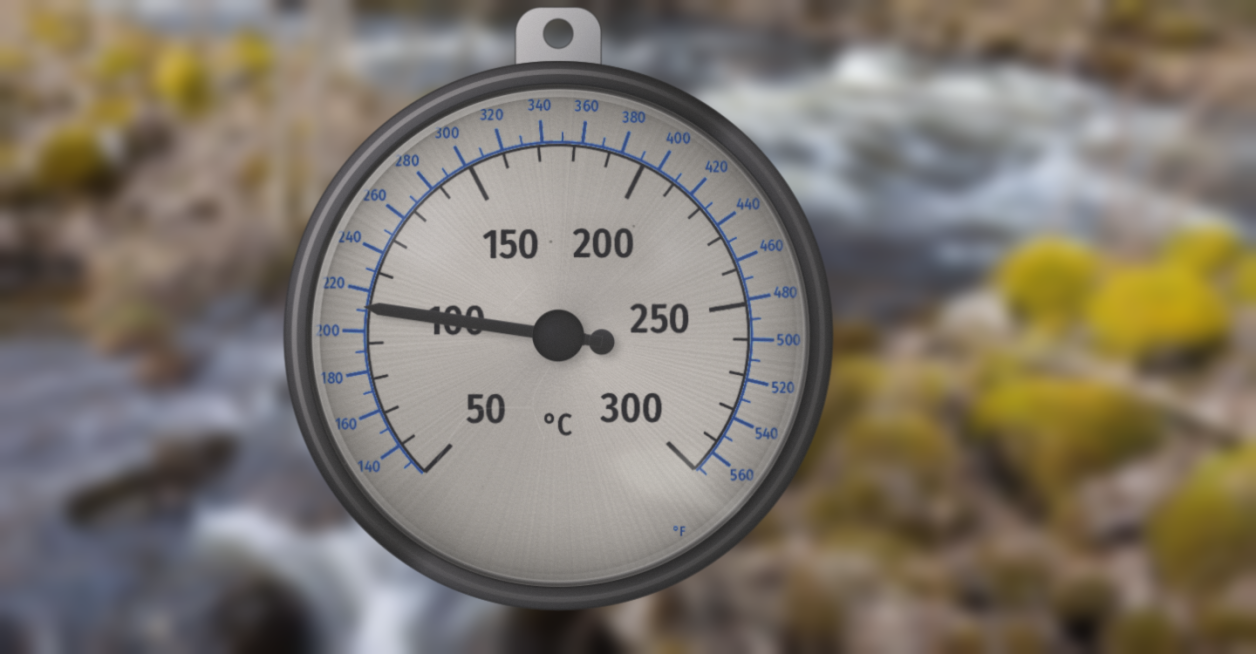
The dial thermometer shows 100 °C
